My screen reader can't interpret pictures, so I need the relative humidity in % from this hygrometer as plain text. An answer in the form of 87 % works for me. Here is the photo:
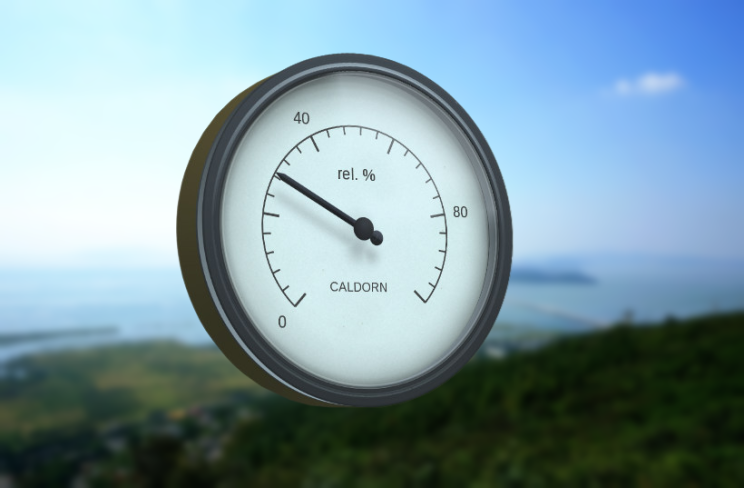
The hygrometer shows 28 %
